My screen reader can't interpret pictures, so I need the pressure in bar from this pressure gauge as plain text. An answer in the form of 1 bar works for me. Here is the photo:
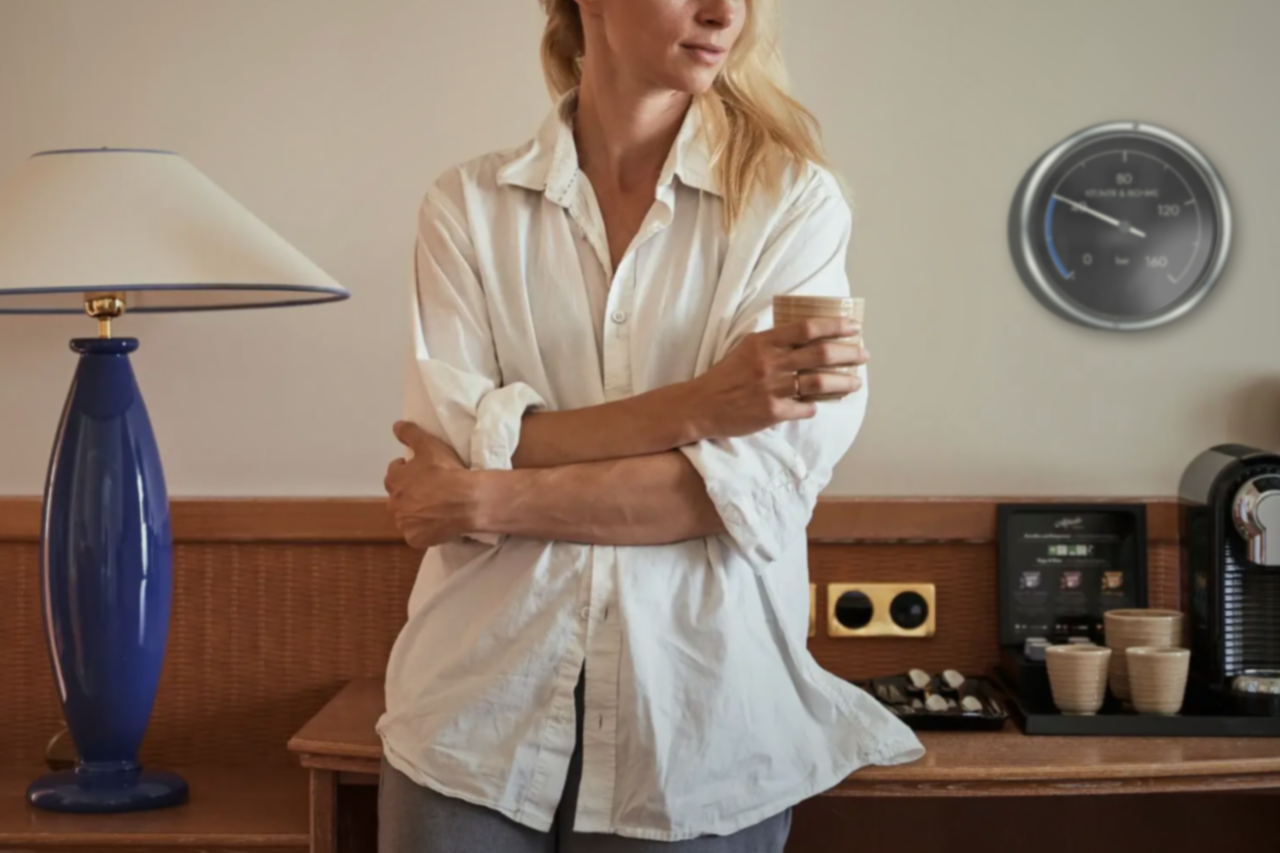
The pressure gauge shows 40 bar
